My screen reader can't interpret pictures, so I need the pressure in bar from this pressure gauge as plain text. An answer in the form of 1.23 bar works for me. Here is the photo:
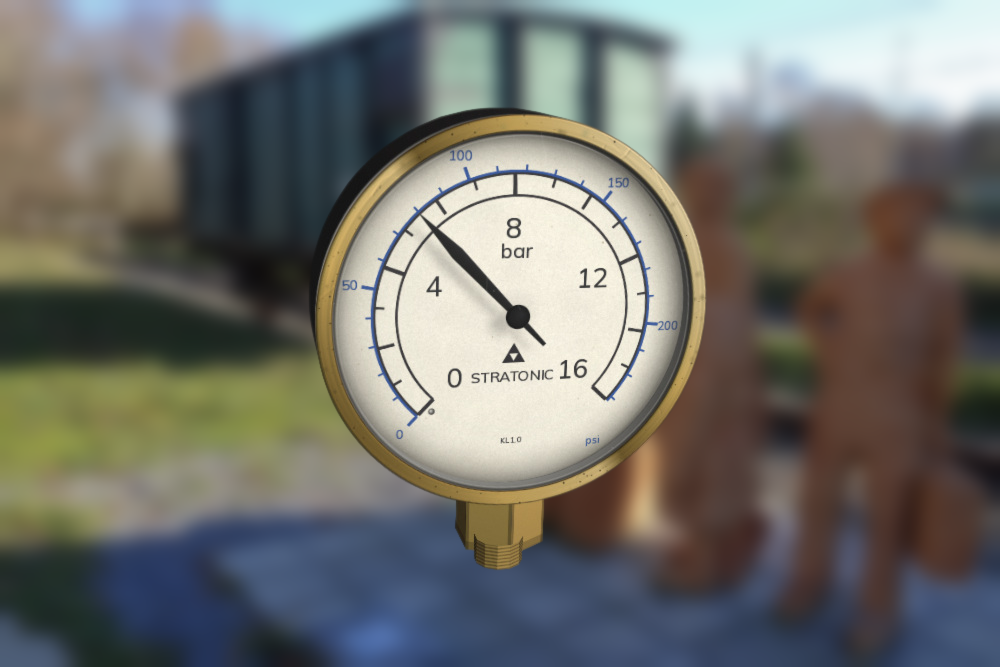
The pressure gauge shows 5.5 bar
